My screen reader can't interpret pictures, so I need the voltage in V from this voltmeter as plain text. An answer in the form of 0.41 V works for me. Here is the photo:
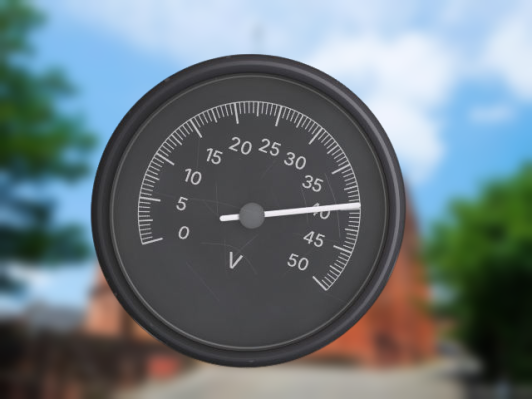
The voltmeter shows 39.5 V
